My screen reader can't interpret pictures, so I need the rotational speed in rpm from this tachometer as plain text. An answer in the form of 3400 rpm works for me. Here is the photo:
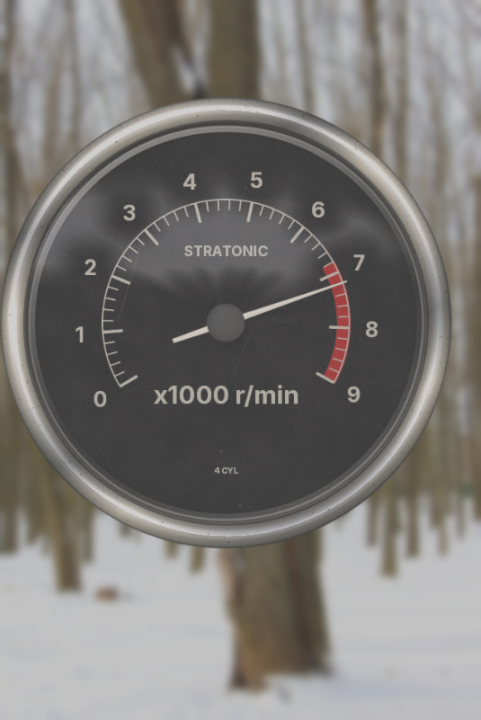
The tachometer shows 7200 rpm
